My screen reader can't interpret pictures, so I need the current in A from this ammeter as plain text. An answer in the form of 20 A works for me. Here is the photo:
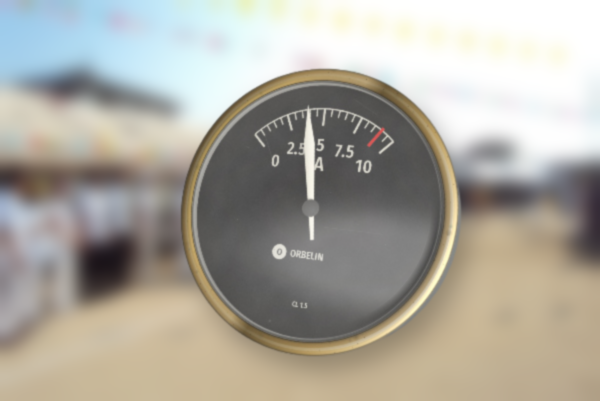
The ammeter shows 4 A
